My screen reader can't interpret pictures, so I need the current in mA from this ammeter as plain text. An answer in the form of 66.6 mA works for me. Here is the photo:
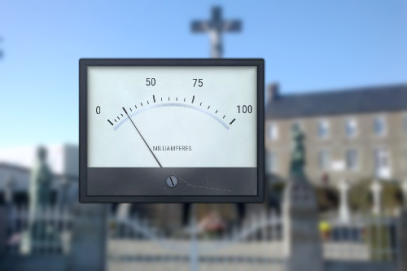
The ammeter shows 25 mA
